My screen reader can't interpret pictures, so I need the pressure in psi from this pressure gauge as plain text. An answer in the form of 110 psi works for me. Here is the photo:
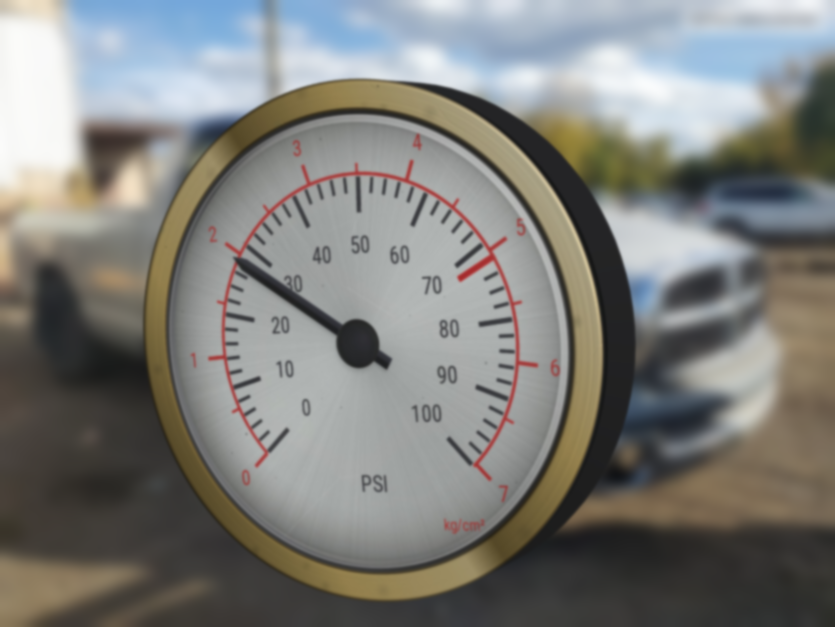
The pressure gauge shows 28 psi
